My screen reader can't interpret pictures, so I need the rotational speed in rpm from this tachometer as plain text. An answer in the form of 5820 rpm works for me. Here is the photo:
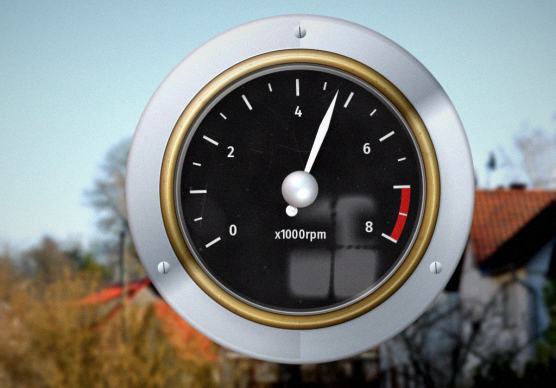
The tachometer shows 4750 rpm
